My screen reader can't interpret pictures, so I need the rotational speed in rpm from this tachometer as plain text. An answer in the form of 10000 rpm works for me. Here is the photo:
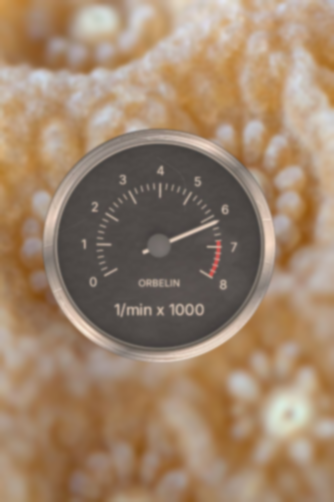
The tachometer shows 6200 rpm
